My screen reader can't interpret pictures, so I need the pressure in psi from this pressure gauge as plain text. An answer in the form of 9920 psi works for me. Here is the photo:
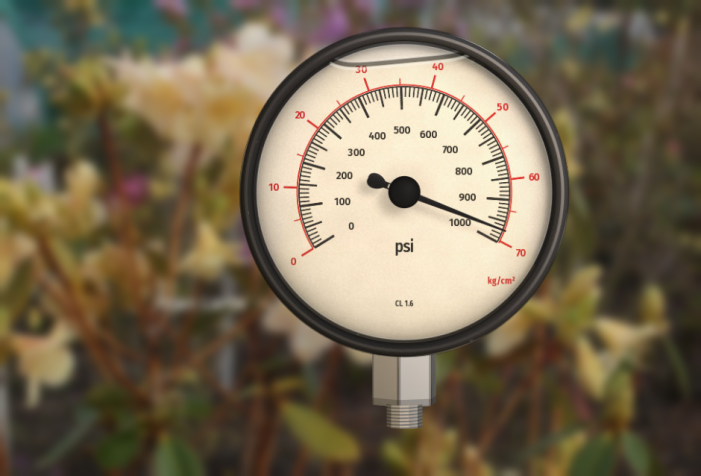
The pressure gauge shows 970 psi
